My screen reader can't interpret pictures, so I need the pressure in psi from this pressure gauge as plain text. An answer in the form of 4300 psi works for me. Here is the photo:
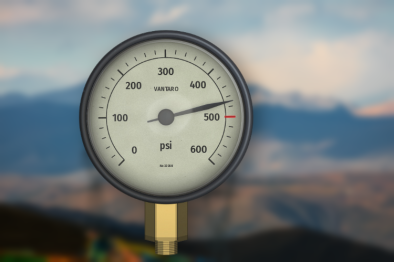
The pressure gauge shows 470 psi
